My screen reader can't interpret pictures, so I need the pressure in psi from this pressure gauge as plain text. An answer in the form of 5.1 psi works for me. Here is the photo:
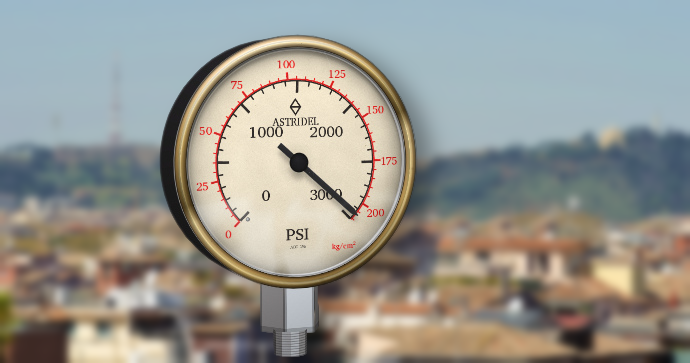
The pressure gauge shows 2950 psi
